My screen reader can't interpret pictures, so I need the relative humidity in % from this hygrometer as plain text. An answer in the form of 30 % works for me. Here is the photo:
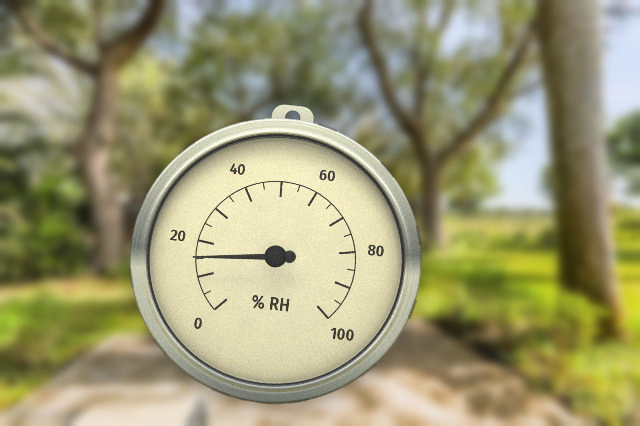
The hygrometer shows 15 %
